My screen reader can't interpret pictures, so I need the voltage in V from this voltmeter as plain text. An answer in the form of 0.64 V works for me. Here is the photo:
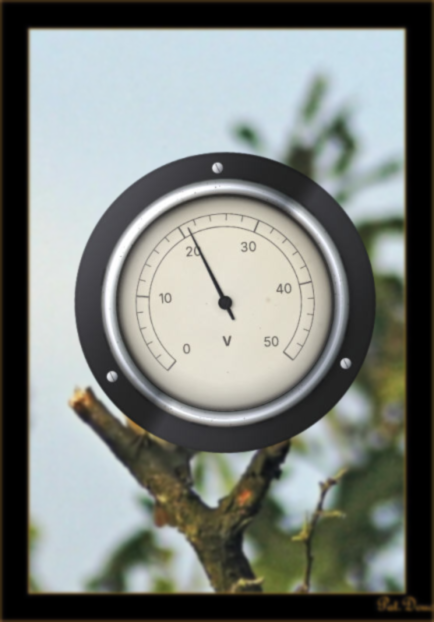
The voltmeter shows 21 V
